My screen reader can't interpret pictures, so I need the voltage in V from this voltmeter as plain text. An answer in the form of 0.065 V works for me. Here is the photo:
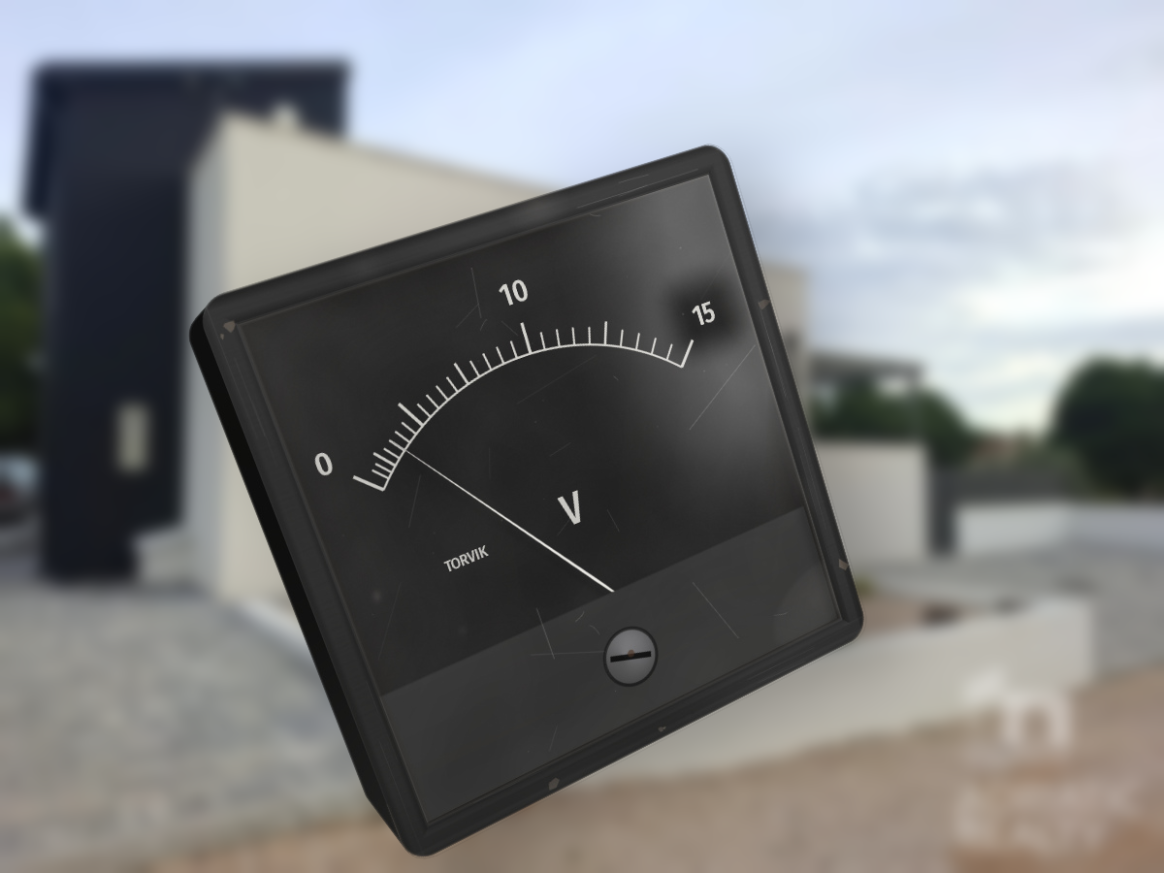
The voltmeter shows 3.5 V
